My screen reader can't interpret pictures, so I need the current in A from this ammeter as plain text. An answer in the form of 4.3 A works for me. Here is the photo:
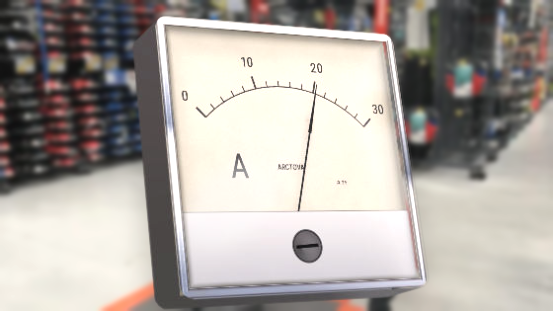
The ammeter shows 20 A
